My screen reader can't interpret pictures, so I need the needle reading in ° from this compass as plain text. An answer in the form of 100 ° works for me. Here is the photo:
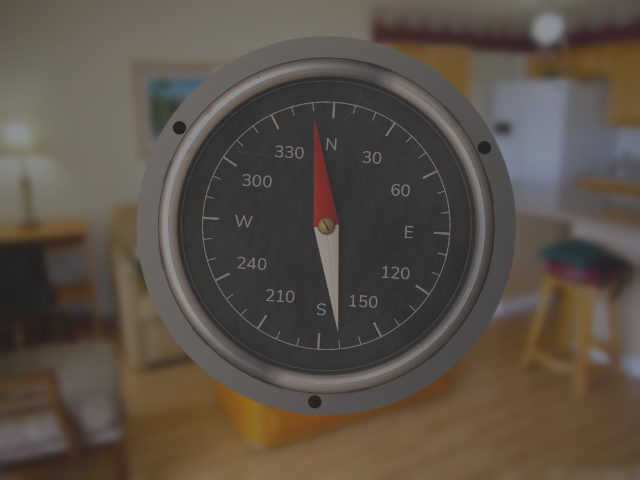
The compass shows 350 °
